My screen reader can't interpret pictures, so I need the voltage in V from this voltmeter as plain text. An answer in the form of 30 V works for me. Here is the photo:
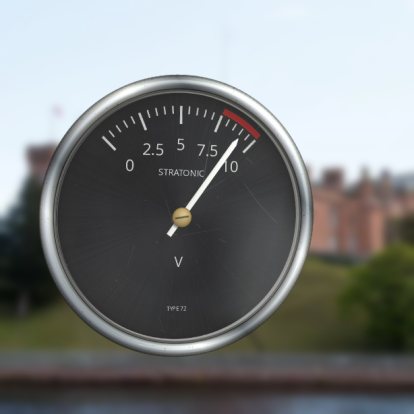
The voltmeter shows 9 V
